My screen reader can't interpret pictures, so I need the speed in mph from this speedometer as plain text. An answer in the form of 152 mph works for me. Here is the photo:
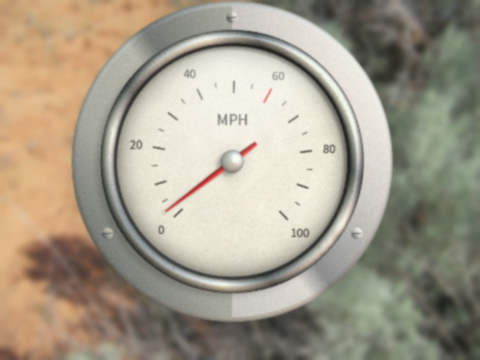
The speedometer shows 2.5 mph
